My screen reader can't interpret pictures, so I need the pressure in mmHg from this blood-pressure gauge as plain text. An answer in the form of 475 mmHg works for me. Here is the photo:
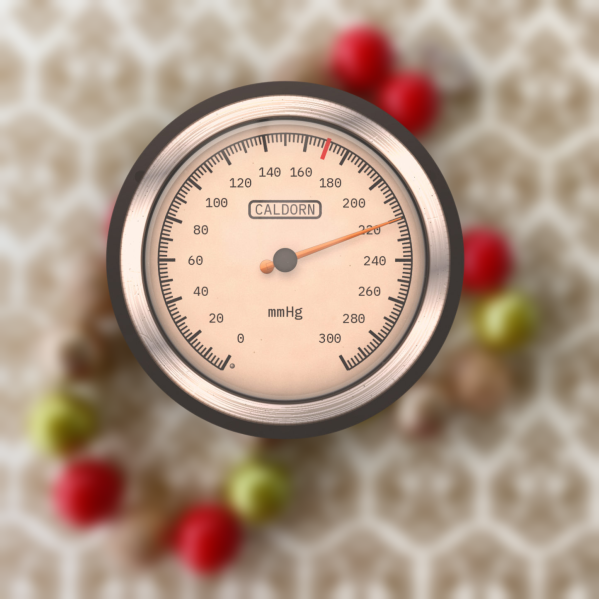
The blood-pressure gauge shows 220 mmHg
